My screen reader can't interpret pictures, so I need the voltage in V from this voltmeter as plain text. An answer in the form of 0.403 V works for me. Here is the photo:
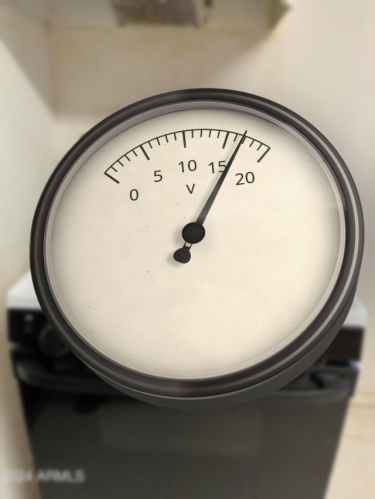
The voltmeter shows 17 V
